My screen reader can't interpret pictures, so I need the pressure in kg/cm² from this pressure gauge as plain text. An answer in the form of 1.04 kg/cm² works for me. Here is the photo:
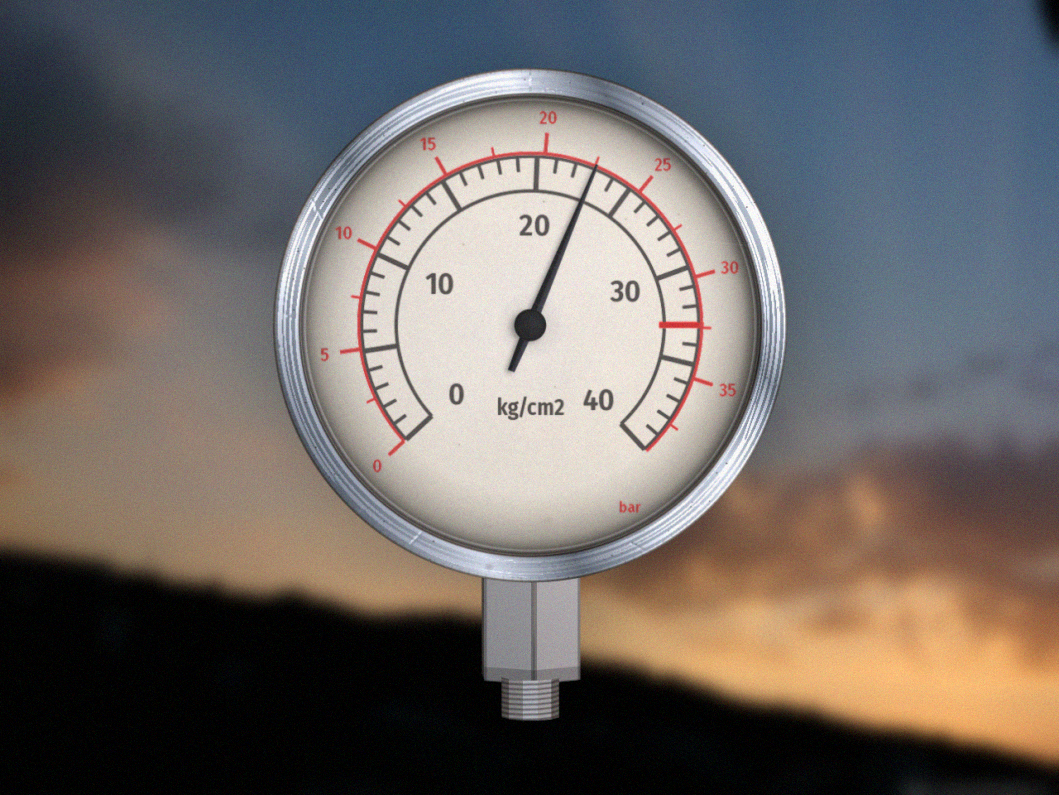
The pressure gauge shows 23 kg/cm²
